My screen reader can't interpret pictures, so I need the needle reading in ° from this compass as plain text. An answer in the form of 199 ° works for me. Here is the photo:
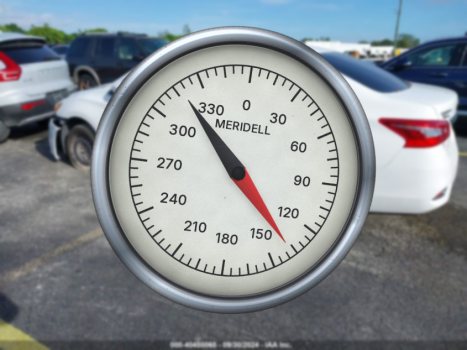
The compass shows 137.5 °
